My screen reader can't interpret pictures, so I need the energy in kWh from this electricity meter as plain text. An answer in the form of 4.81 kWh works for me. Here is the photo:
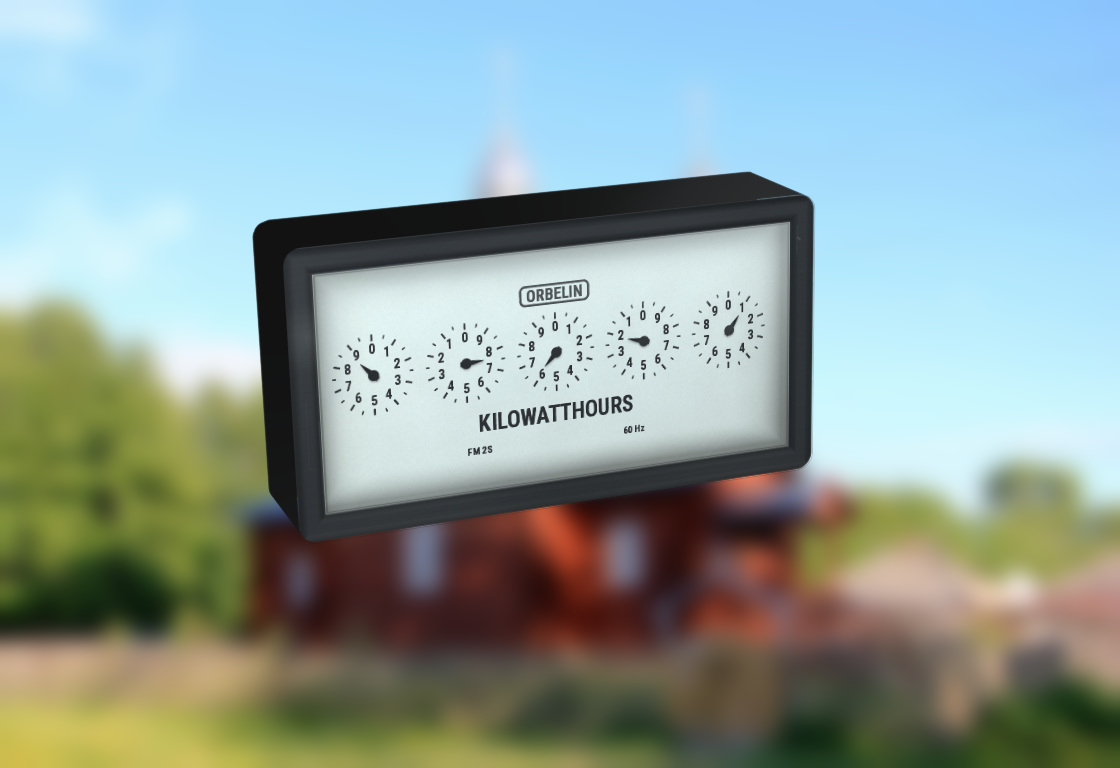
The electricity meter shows 87621 kWh
